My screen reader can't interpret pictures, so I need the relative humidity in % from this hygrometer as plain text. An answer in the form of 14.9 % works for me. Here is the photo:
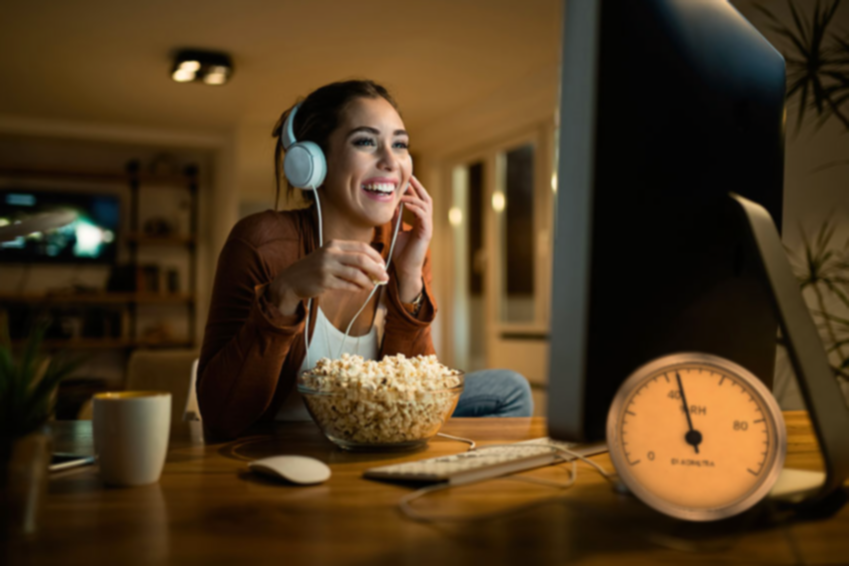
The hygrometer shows 44 %
